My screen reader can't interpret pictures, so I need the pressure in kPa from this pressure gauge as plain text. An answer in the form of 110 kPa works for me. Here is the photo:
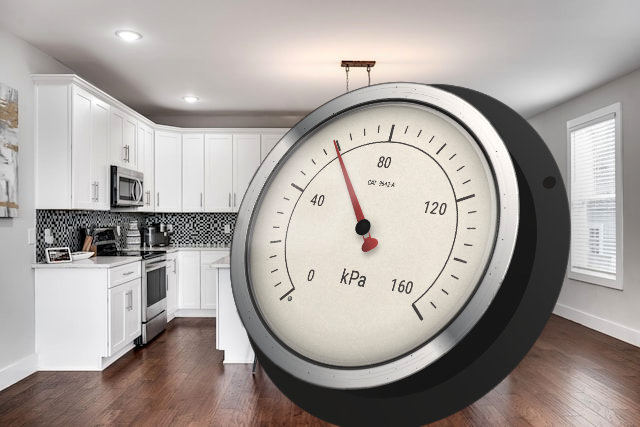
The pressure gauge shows 60 kPa
